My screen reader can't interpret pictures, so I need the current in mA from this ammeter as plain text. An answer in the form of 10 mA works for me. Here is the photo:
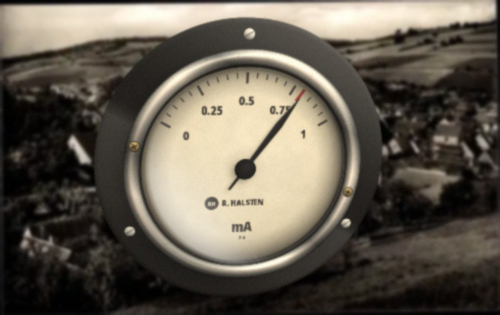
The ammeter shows 0.8 mA
